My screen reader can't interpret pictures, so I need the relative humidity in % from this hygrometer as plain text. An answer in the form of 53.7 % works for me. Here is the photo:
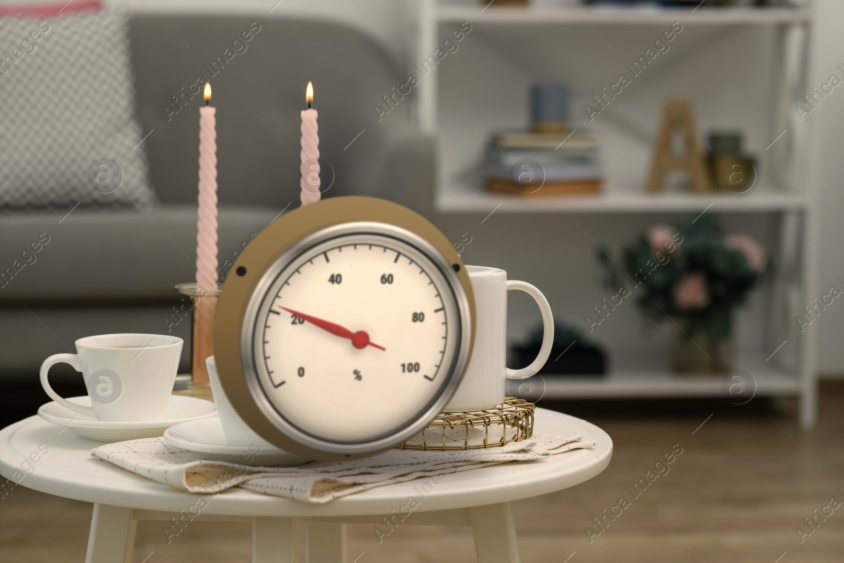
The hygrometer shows 22 %
